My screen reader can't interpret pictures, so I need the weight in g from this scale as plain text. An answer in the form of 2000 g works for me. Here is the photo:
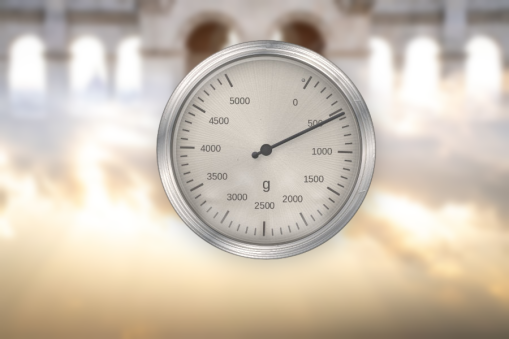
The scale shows 550 g
